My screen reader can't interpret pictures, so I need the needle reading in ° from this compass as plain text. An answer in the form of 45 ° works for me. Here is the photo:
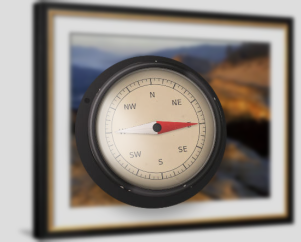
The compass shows 90 °
